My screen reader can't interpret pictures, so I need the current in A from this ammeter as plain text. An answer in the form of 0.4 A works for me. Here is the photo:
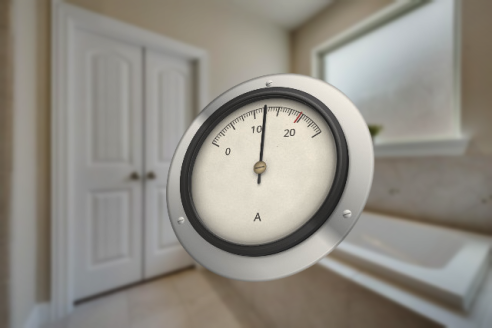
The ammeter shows 12.5 A
